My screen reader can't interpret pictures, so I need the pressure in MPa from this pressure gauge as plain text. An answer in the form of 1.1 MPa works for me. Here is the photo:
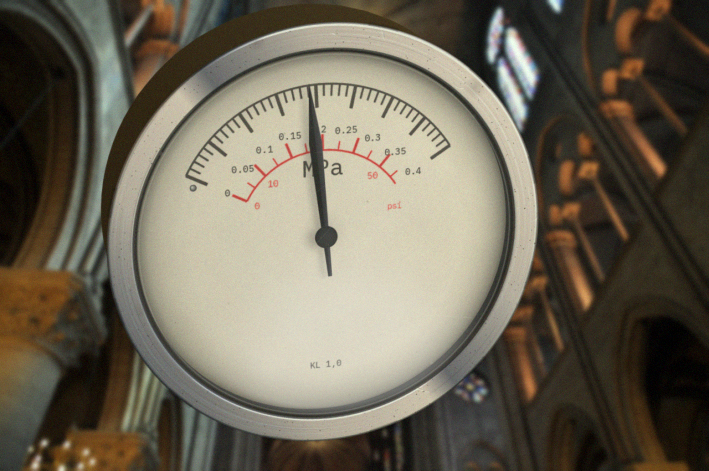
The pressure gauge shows 0.19 MPa
